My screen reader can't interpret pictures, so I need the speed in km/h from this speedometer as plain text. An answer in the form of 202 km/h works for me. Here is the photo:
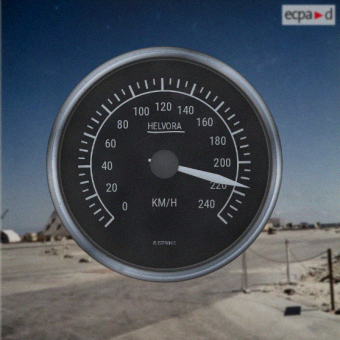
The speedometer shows 215 km/h
